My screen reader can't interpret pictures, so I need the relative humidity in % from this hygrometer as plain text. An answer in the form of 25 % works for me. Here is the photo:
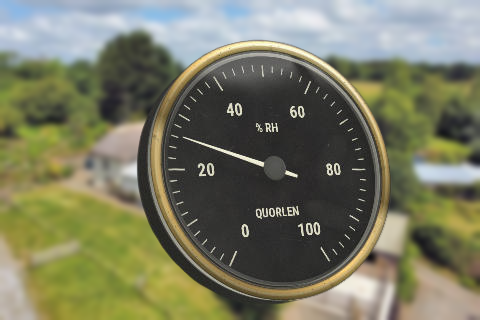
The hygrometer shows 26 %
